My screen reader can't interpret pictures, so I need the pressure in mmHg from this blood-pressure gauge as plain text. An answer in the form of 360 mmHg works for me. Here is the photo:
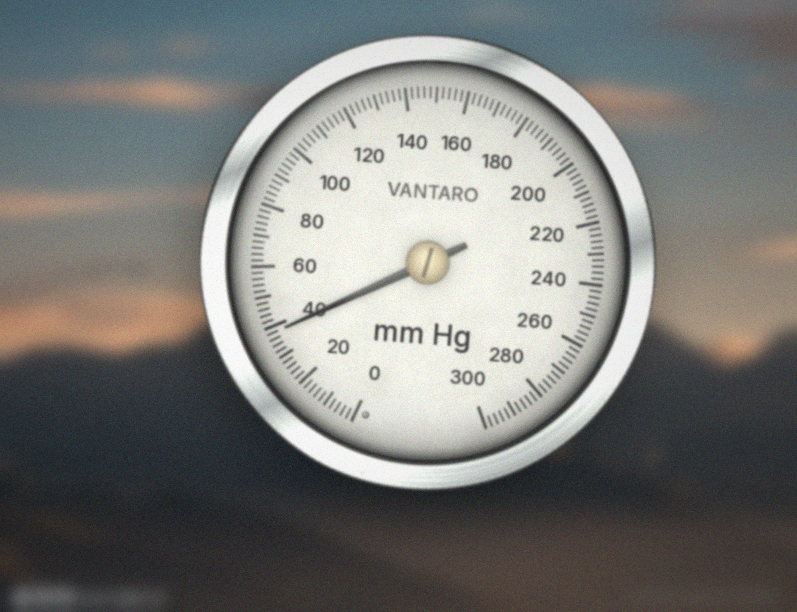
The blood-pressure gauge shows 38 mmHg
